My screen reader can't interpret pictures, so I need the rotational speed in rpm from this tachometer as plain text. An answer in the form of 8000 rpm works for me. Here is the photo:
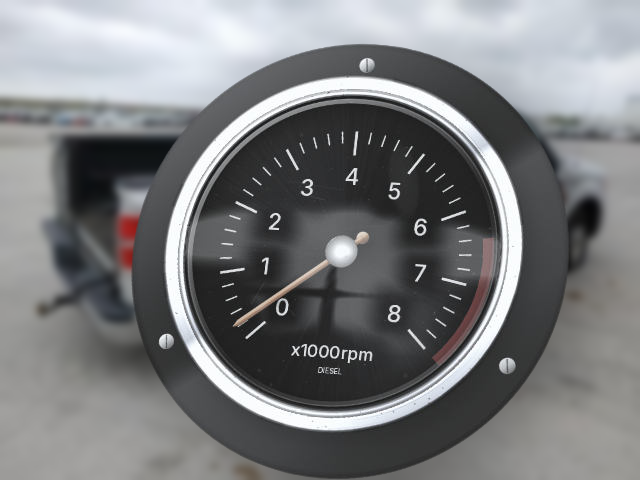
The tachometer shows 200 rpm
